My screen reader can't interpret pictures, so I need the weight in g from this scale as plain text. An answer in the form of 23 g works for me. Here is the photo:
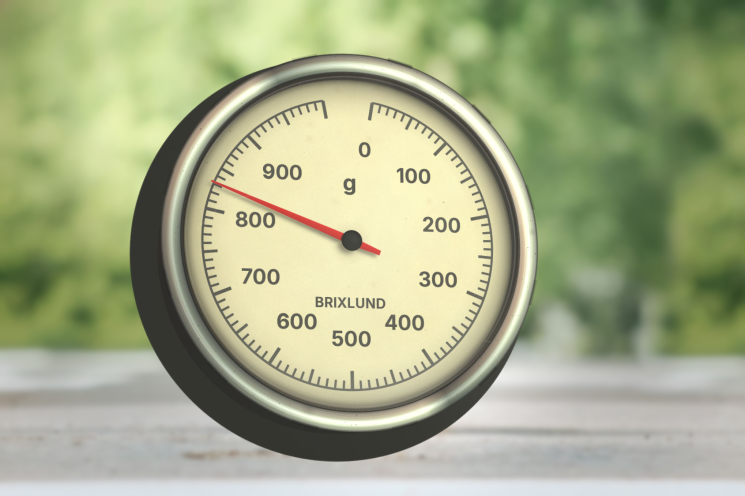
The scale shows 830 g
